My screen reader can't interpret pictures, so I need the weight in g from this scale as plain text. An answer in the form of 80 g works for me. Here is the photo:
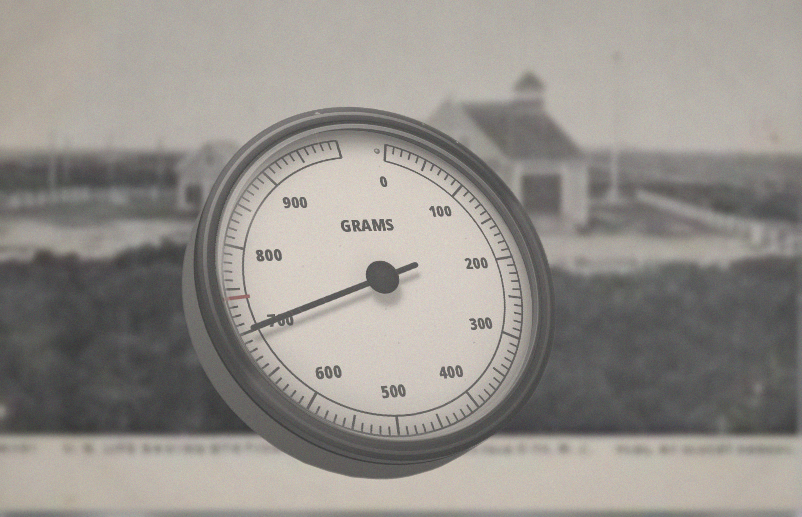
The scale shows 700 g
